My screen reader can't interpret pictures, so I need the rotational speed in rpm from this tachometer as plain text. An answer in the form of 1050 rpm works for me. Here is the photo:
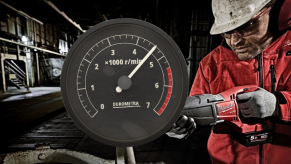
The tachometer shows 4600 rpm
